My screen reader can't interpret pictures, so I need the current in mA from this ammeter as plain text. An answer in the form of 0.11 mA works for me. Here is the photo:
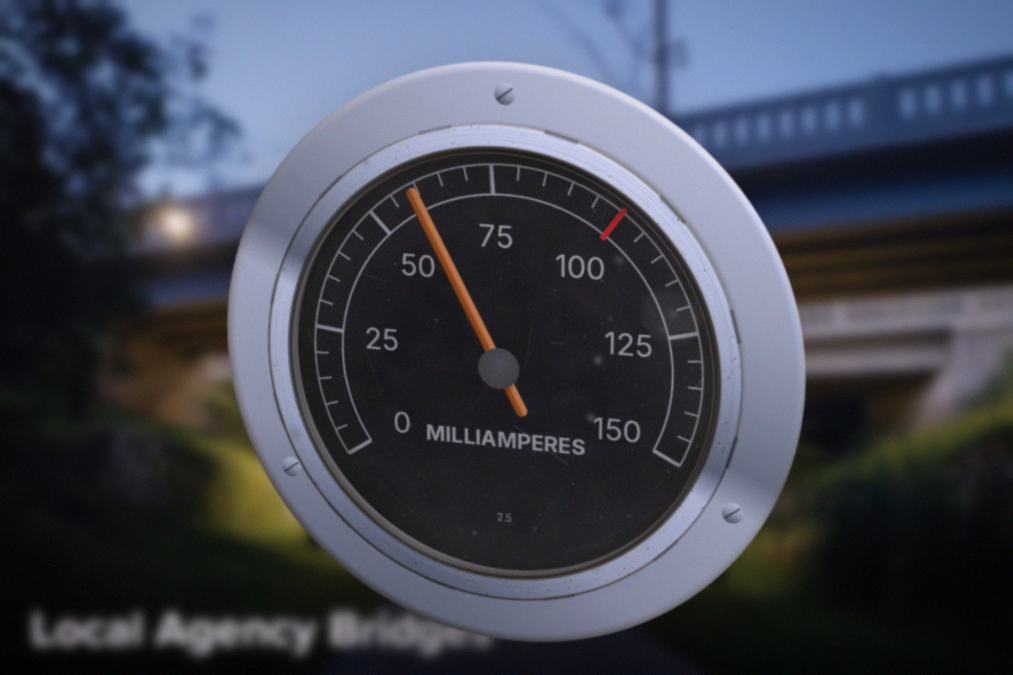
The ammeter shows 60 mA
